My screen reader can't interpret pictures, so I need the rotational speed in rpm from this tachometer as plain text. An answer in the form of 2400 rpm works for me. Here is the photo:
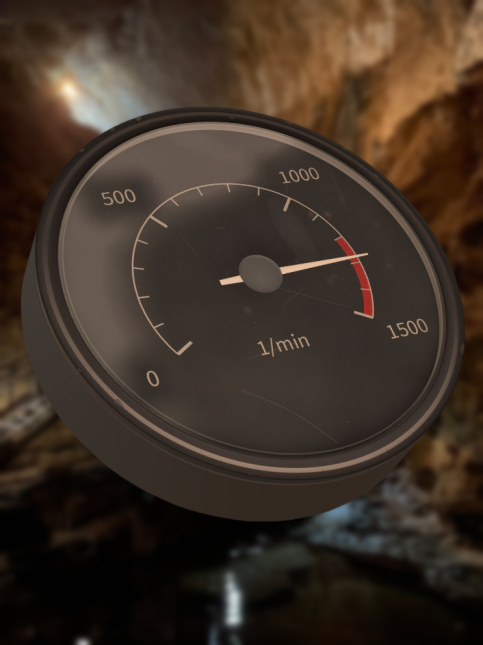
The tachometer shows 1300 rpm
